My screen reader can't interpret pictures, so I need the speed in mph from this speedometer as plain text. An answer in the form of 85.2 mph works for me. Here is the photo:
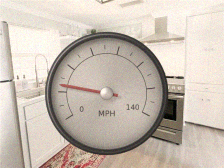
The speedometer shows 25 mph
